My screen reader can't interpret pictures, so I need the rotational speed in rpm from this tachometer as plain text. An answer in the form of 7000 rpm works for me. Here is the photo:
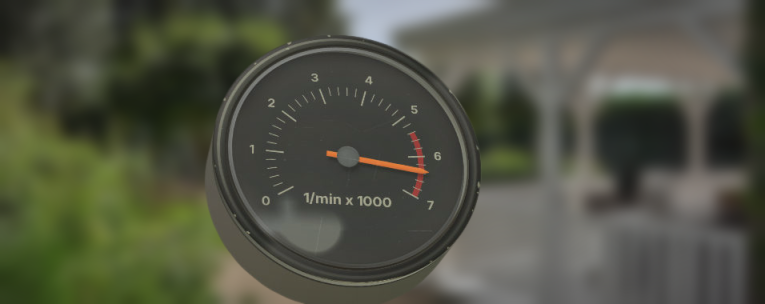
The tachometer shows 6400 rpm
